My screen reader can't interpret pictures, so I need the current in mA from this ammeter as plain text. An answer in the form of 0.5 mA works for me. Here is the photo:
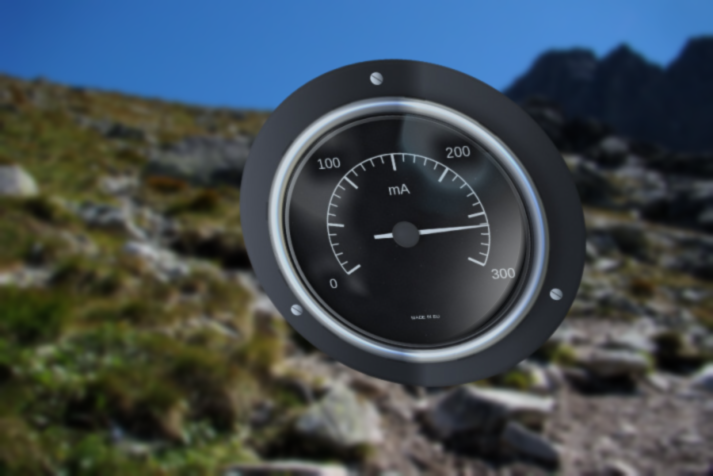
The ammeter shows 260 mA
